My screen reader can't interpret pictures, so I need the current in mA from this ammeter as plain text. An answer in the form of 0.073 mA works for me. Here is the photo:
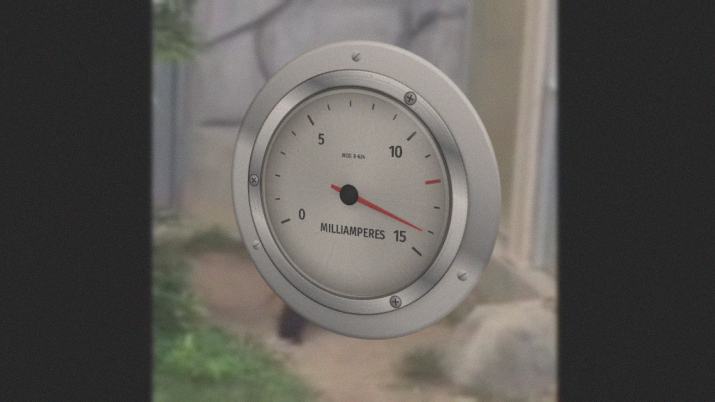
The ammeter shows 14 mA
